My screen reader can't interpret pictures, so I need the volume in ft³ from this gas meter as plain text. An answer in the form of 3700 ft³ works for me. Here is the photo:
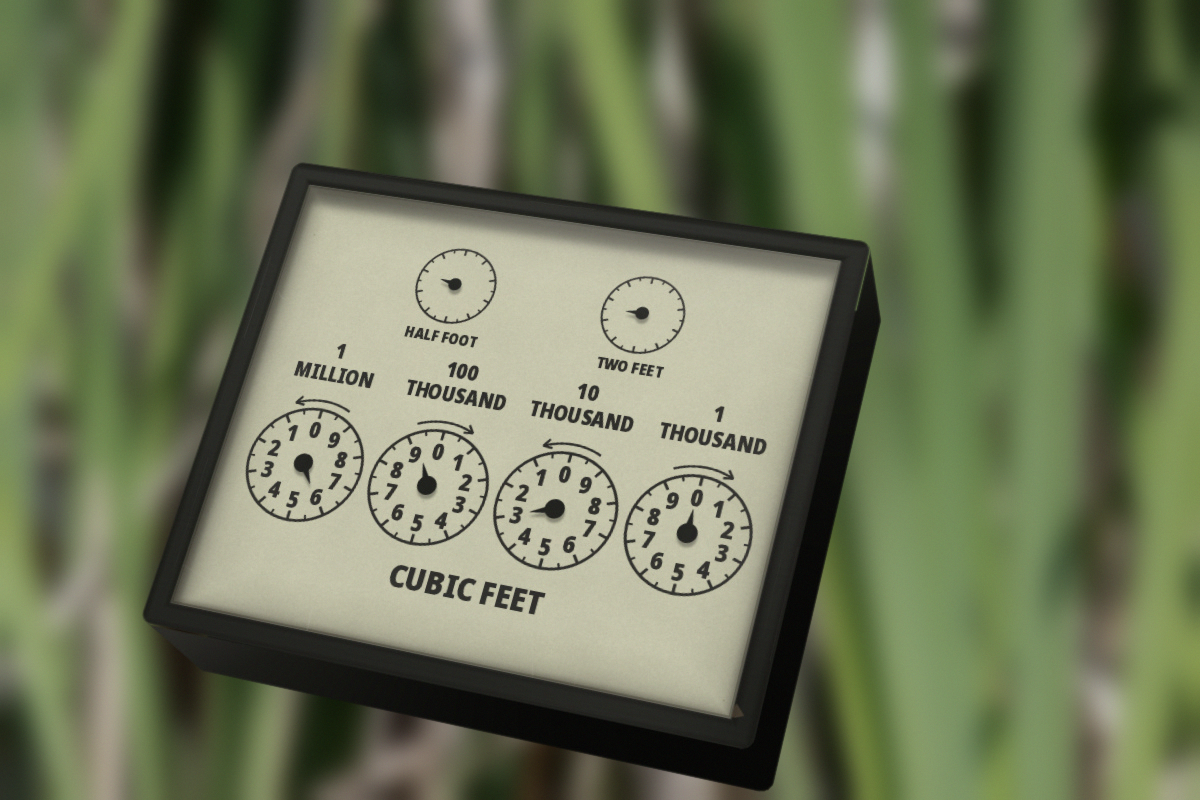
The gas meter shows 593000 ft³
